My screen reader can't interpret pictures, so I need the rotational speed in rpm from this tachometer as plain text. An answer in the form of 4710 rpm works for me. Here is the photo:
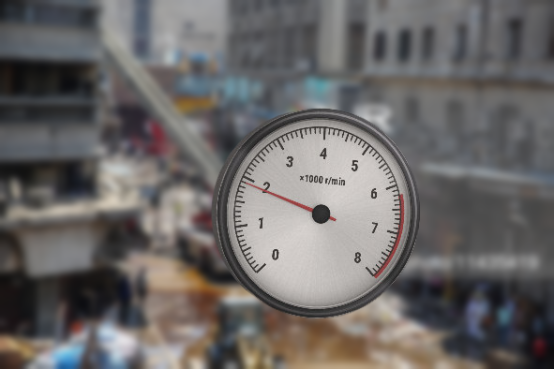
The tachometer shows 1900 rpm
